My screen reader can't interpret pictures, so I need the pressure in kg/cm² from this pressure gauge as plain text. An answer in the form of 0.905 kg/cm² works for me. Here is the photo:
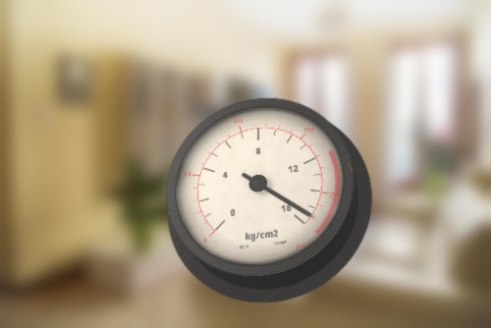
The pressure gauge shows 15.5 kg/cm²
